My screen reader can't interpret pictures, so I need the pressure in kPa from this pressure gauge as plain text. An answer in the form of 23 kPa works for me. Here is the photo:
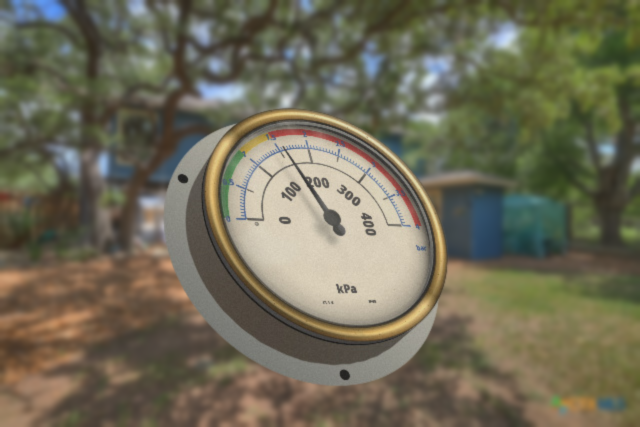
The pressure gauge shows 150 kPa
